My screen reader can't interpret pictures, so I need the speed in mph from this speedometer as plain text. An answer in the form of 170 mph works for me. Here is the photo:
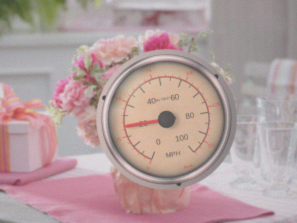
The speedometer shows 20 mph
